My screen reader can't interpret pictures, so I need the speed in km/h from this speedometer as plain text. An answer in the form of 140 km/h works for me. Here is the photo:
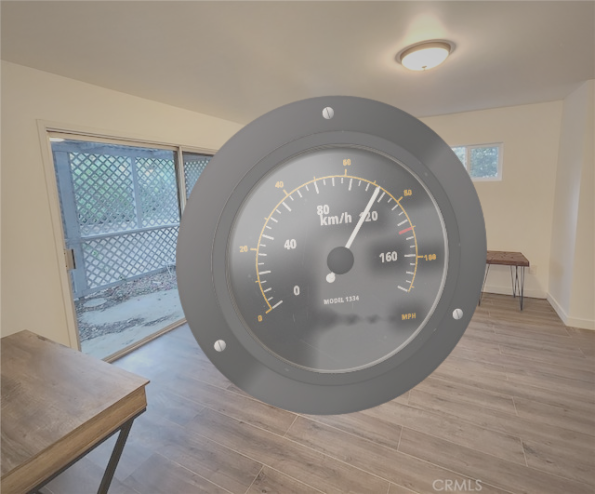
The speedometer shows 115 km/h
